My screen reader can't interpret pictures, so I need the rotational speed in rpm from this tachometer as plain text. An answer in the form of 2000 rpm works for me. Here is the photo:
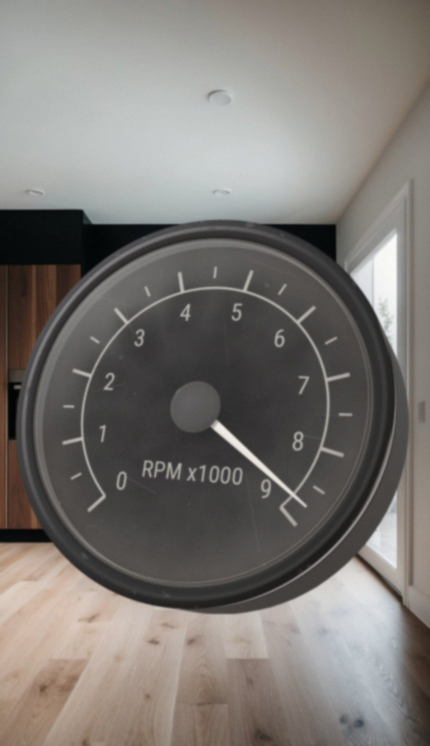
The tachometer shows 8750 rpm
